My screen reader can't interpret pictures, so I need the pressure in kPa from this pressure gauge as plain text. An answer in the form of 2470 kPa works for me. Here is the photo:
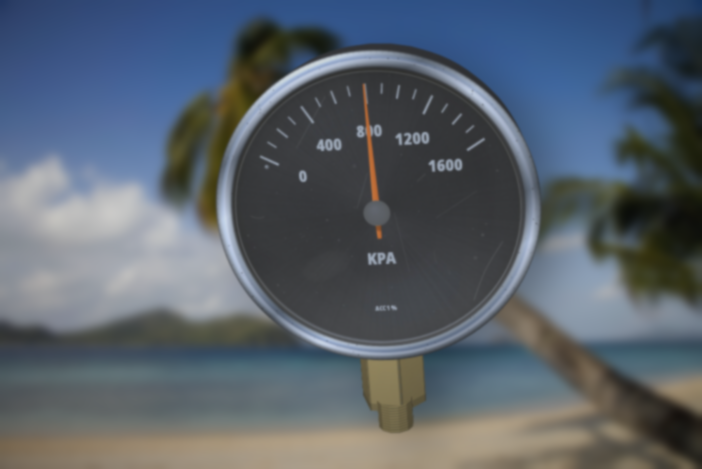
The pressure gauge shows 800 kPa
